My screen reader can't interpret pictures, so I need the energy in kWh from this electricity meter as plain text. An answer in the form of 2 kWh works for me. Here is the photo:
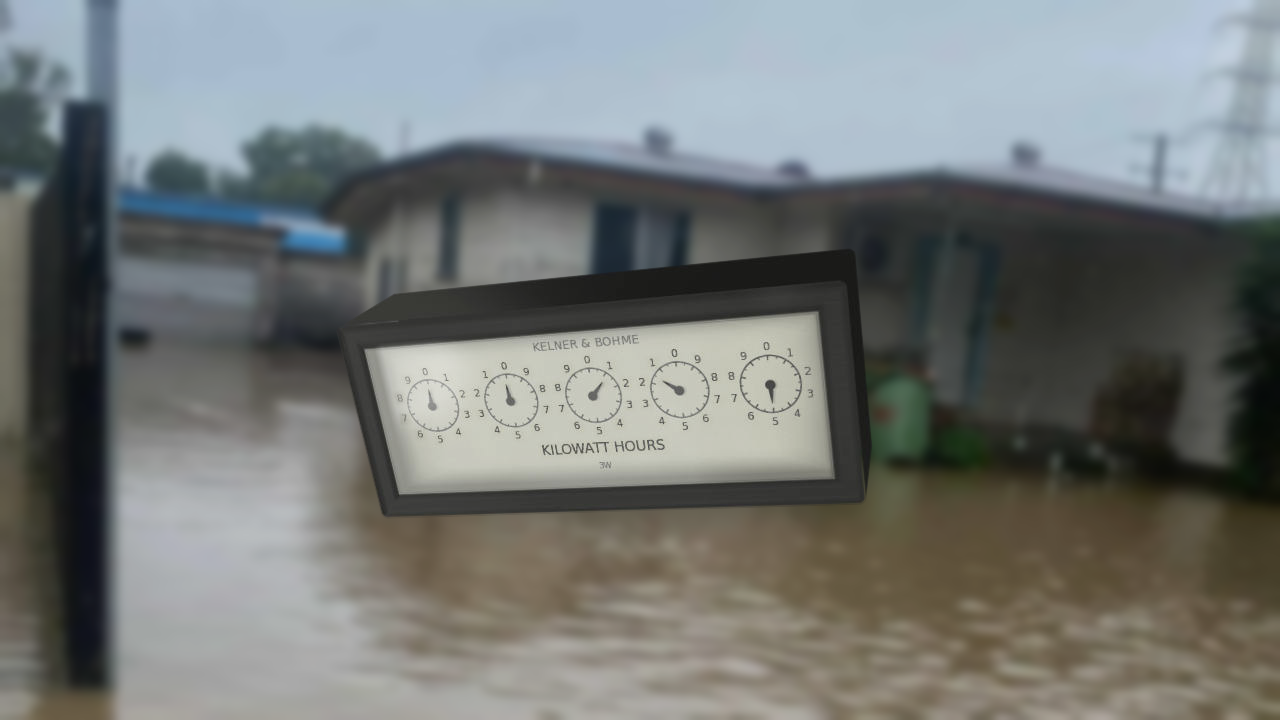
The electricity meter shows 115 kWh
